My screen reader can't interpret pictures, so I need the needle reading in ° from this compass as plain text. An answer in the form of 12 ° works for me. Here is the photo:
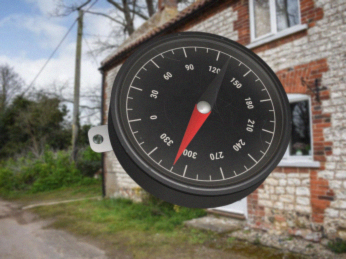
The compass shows 310 °
